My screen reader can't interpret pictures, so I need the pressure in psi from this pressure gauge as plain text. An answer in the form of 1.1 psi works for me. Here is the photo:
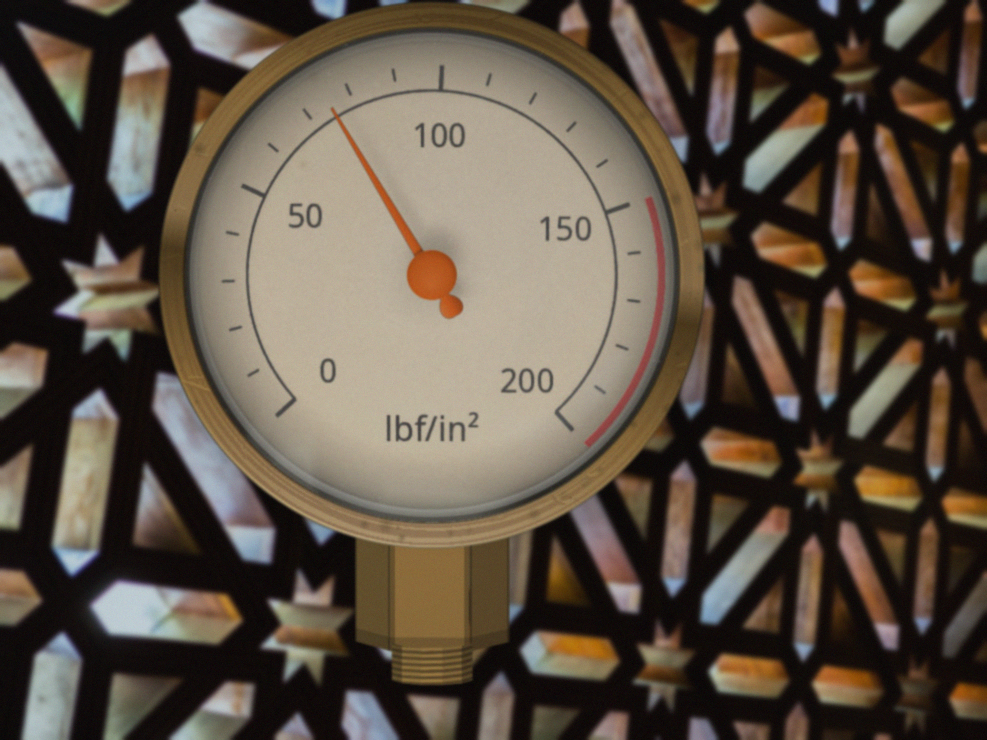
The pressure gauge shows 75 psi
